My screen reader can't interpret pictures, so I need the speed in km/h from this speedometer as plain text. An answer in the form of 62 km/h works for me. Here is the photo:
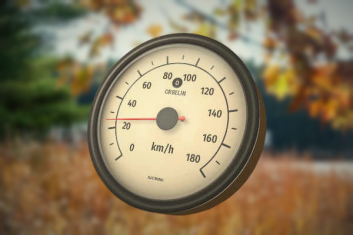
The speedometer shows 25 km/h
